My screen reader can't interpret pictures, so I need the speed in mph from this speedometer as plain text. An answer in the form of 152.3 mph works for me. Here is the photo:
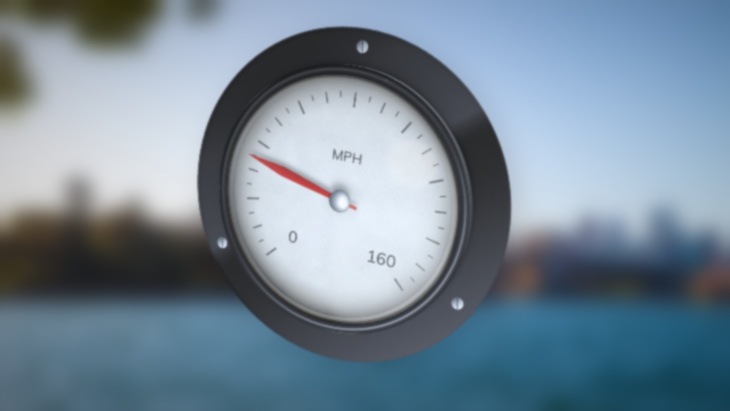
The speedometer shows 35 mph
